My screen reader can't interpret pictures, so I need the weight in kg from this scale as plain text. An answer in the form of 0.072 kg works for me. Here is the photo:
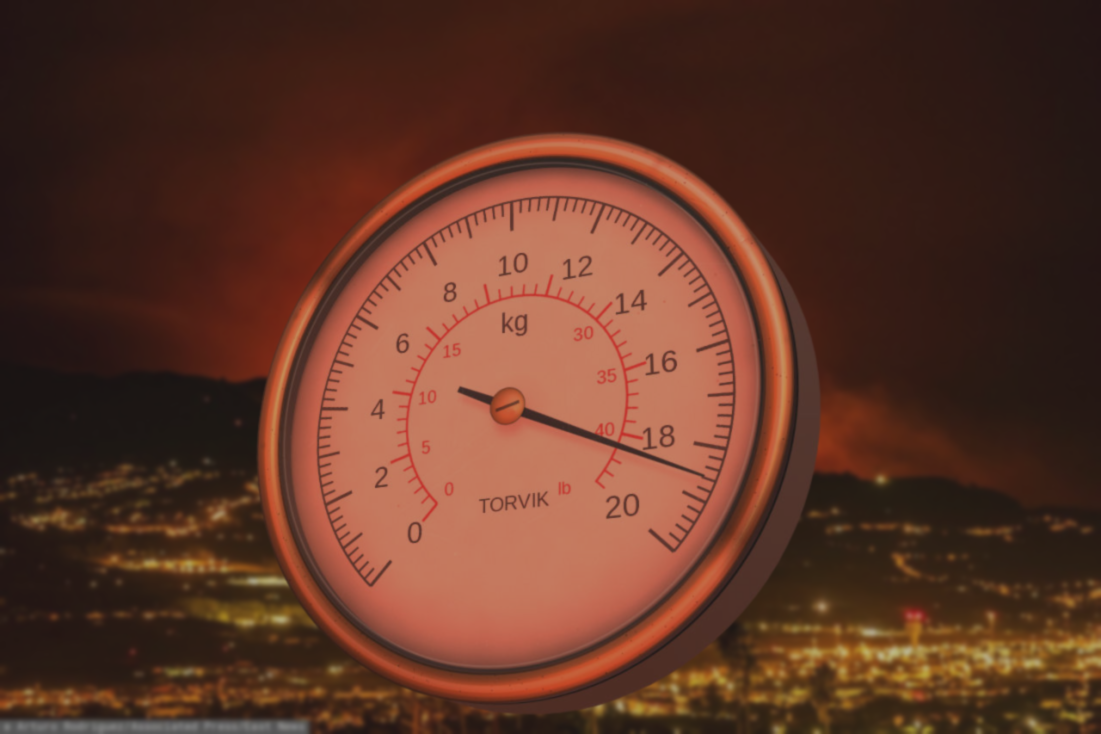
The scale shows 18.6 kg
